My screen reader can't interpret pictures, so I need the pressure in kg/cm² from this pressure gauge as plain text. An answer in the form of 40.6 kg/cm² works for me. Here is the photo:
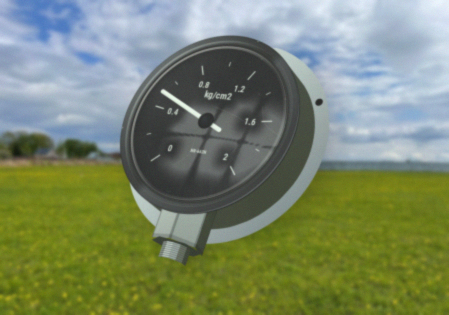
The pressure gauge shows 0.5 kg/cm²
